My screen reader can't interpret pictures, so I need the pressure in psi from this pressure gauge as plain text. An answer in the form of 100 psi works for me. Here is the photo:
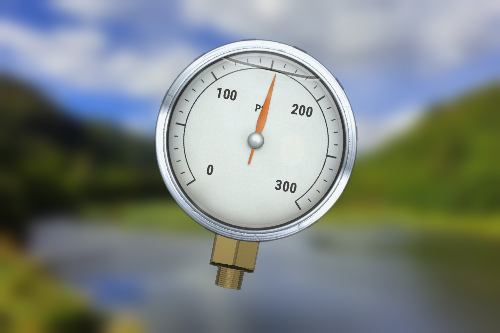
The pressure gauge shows 155 psi
